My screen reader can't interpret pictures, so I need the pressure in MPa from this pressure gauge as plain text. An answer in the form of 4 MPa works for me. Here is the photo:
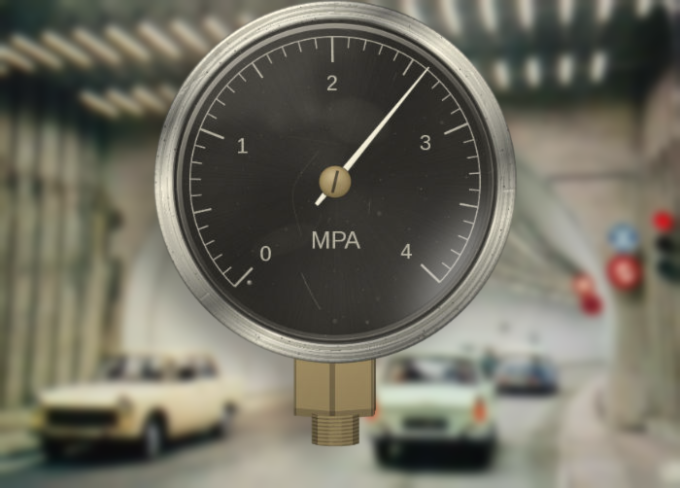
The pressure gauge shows 2.6 MPa
